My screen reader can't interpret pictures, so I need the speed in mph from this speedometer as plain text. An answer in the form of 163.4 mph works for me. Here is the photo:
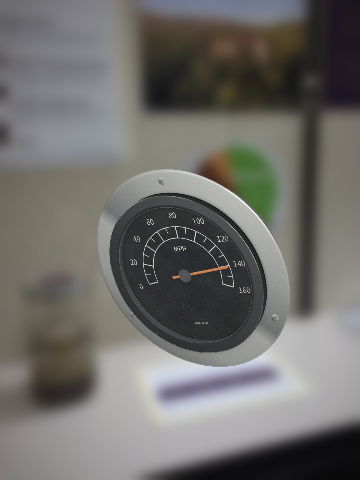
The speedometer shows 140 mph
